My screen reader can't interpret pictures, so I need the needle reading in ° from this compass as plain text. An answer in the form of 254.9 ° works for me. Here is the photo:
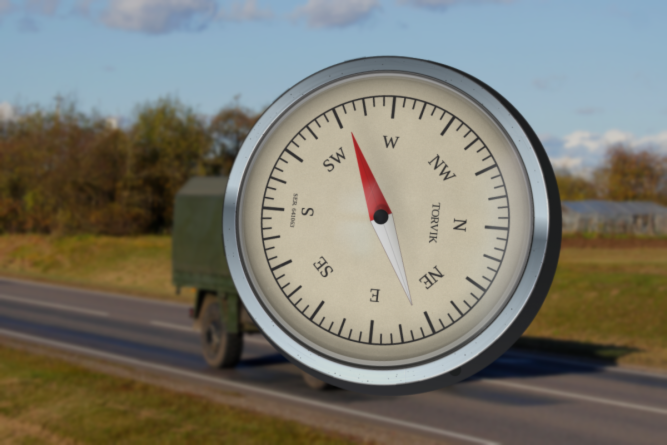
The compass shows 245 °
